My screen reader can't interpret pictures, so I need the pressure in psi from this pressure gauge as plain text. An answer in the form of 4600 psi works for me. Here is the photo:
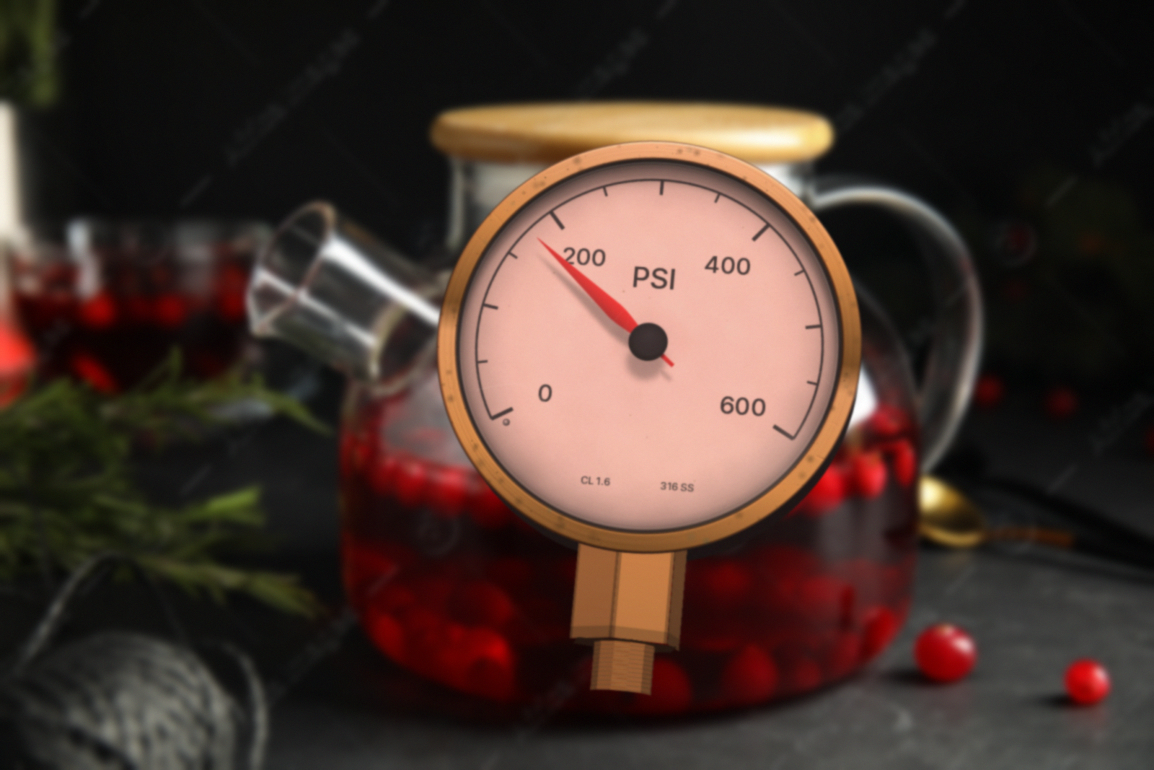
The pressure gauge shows 175 psi
